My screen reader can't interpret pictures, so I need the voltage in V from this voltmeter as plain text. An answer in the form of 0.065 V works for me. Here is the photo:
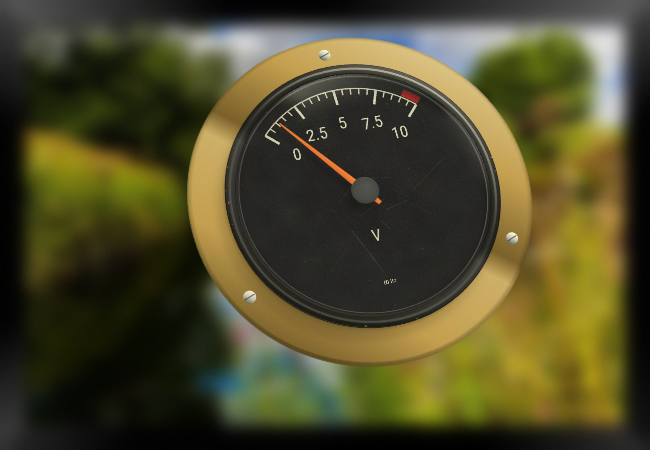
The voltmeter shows 1 V
